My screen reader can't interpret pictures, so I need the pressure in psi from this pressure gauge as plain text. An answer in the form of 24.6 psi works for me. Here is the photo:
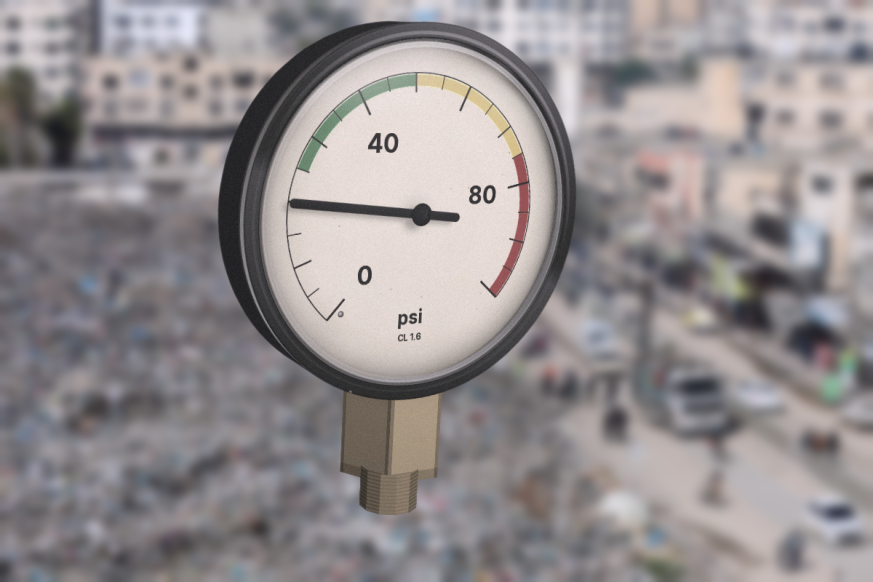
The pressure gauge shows 20 psi
